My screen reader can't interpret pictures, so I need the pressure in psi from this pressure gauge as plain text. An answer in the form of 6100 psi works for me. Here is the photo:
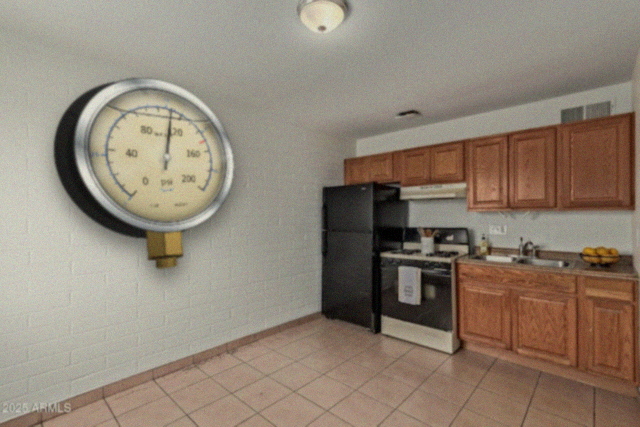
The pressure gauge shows 110 psi
